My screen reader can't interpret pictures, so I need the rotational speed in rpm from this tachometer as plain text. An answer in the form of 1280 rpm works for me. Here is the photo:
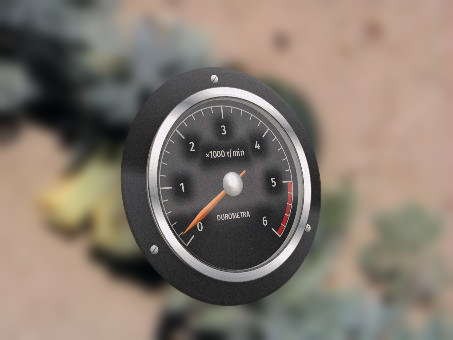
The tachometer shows 200 rpm
